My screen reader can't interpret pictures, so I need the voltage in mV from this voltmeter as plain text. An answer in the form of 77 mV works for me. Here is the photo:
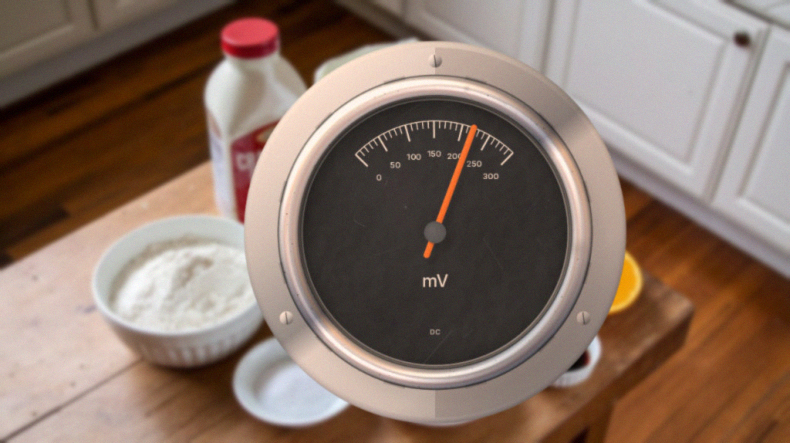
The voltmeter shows 220 mV
